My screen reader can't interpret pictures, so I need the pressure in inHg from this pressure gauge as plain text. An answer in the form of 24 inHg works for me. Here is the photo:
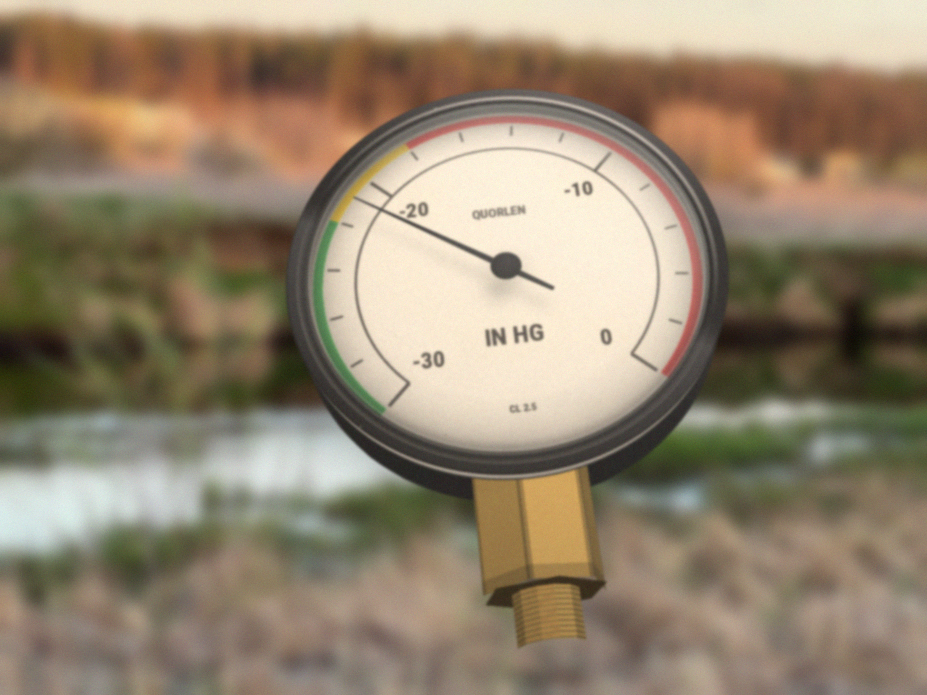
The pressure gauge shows -21 inHg
